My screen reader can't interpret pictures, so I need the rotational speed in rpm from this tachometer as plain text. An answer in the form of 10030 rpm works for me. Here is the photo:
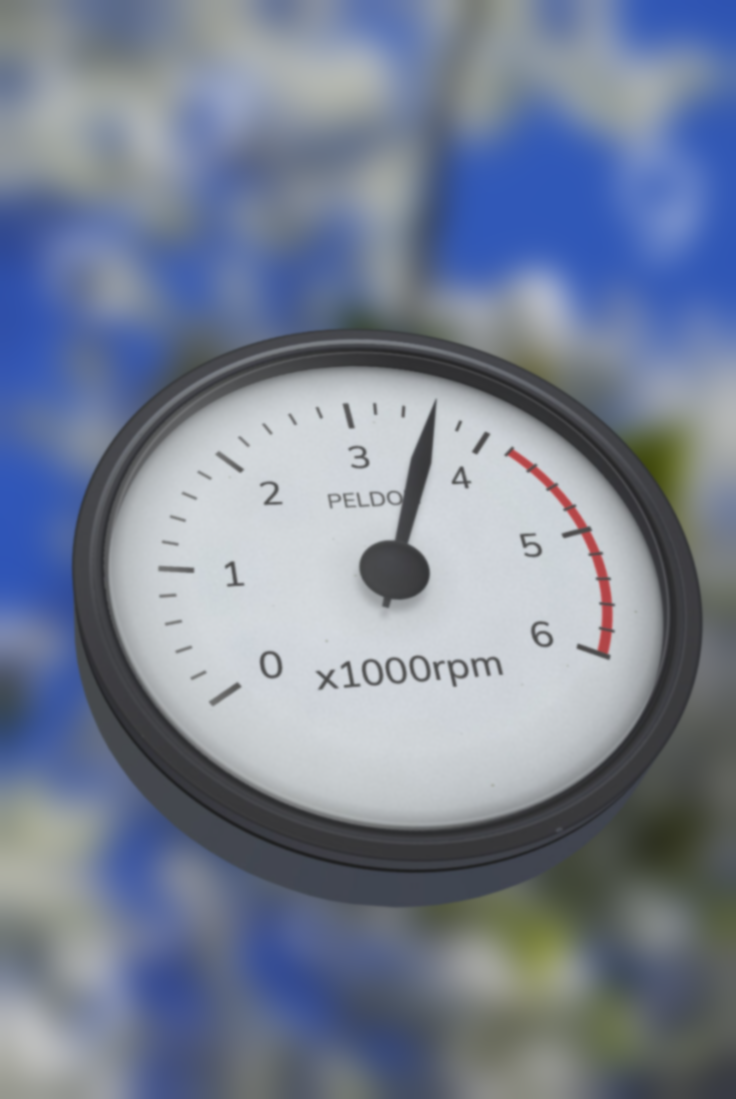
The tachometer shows 3600 rpm
